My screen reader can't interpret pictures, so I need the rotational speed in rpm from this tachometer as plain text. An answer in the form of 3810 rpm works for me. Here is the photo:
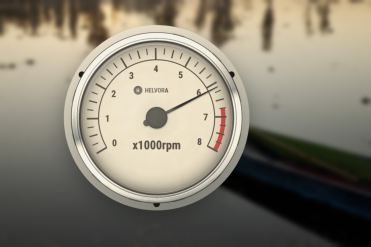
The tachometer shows 6125 rpm
